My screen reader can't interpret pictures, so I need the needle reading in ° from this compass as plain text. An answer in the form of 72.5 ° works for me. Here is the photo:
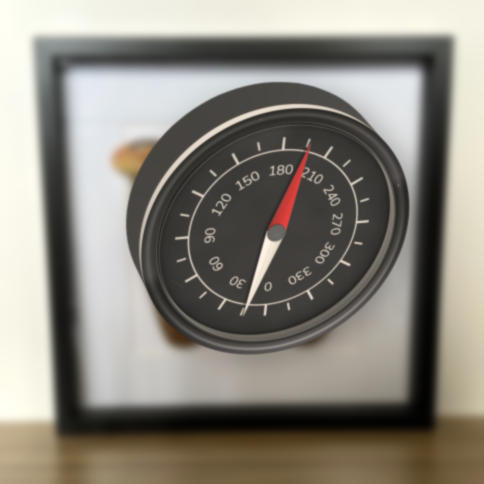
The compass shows 195 °
